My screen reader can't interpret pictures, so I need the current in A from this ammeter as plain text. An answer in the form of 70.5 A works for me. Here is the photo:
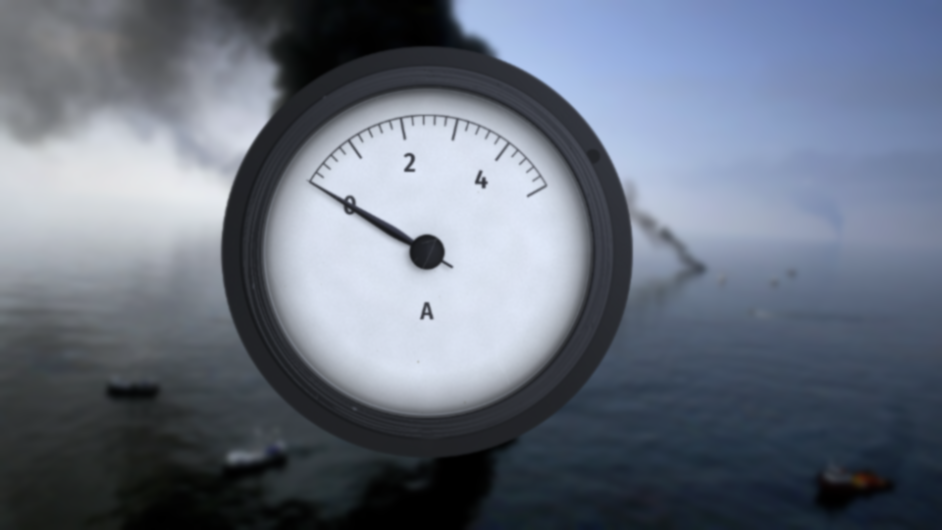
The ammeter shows 0 A
